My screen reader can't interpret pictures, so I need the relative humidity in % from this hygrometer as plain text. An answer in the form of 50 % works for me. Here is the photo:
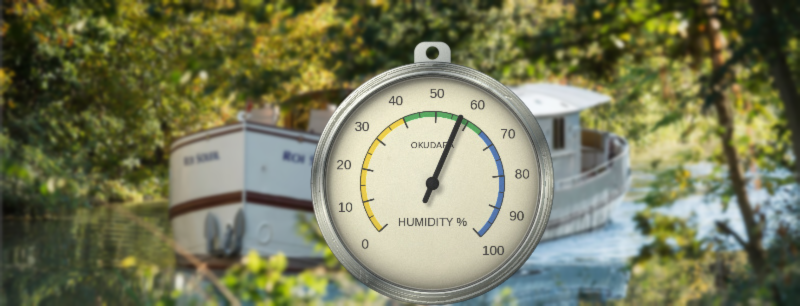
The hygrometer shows 57.5 %
